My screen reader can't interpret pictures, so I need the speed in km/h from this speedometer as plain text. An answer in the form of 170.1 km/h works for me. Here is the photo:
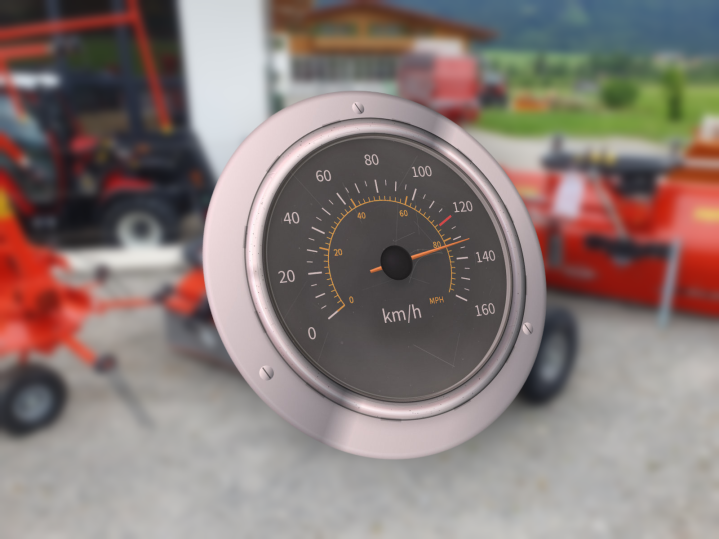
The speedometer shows 132.5 km/h
